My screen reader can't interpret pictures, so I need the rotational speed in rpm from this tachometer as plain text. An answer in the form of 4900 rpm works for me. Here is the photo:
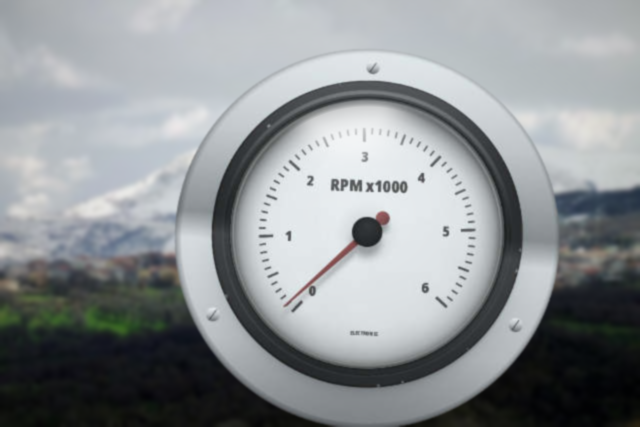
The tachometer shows 100 rpm
